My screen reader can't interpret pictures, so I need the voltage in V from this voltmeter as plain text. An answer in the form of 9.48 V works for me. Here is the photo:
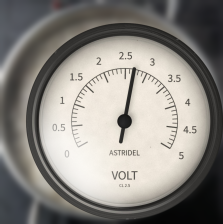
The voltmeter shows 2.7 V
